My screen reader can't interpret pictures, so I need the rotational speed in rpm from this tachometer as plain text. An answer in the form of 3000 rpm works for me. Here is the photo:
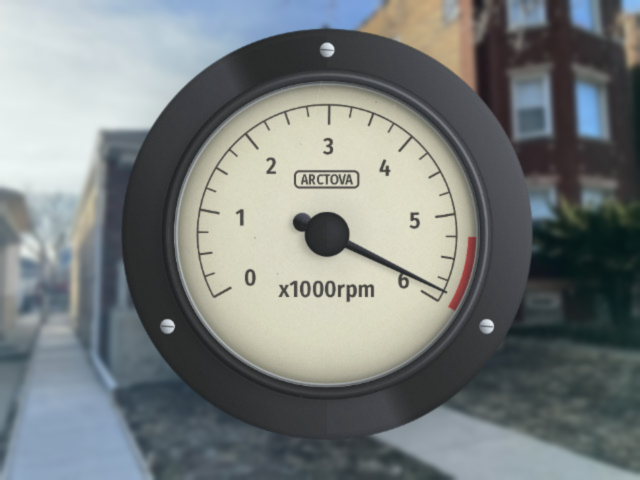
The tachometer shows 5875 rpm
